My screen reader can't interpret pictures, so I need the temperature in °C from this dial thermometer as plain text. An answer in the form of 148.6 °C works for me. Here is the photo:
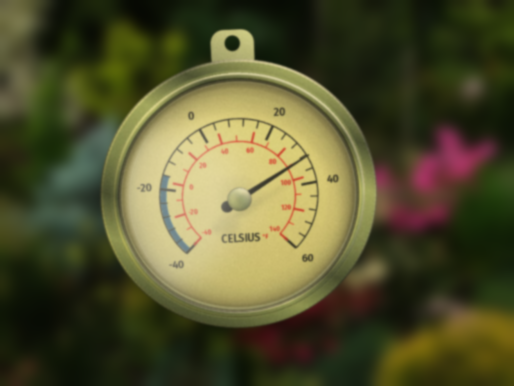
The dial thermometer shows 32 °C
